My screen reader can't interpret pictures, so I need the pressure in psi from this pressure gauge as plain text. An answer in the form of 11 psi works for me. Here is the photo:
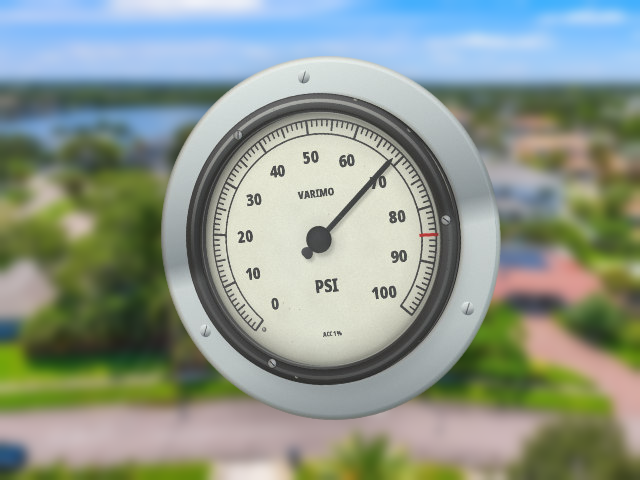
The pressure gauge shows 69 psi
